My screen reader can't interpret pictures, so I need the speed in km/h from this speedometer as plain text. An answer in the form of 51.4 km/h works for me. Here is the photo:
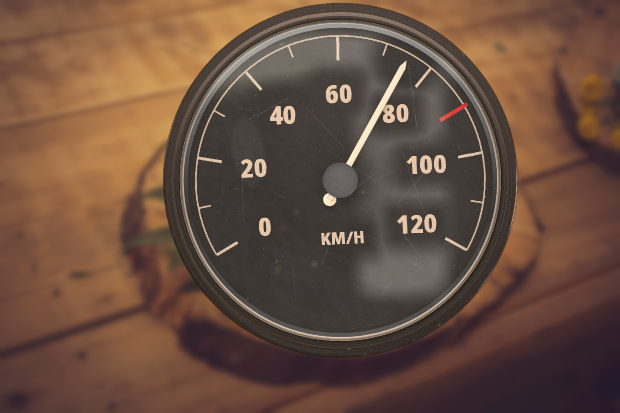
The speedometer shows 75 km/h
